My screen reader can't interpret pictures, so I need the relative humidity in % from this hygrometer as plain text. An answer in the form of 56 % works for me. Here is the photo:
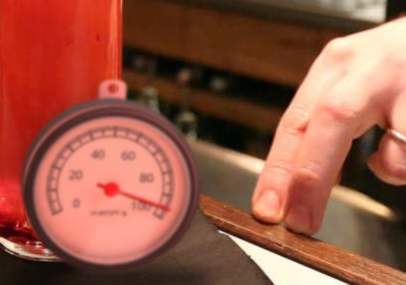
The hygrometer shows 95 %
